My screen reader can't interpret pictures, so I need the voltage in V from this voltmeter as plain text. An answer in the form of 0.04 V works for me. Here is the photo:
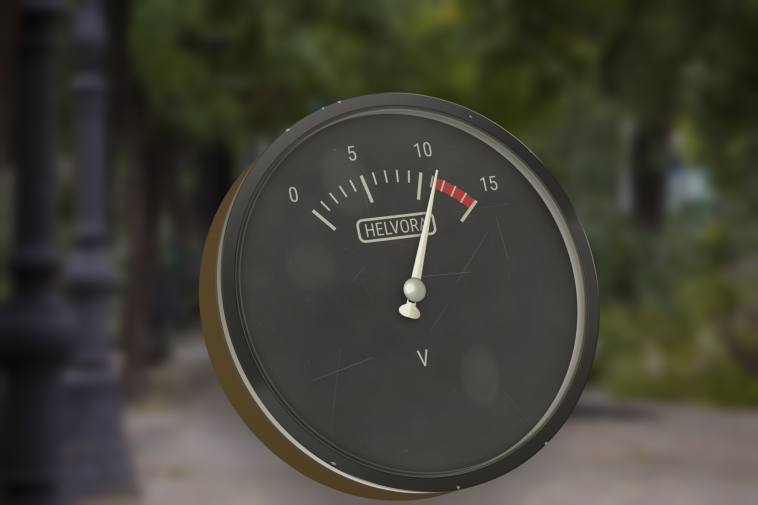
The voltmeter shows 11 V
